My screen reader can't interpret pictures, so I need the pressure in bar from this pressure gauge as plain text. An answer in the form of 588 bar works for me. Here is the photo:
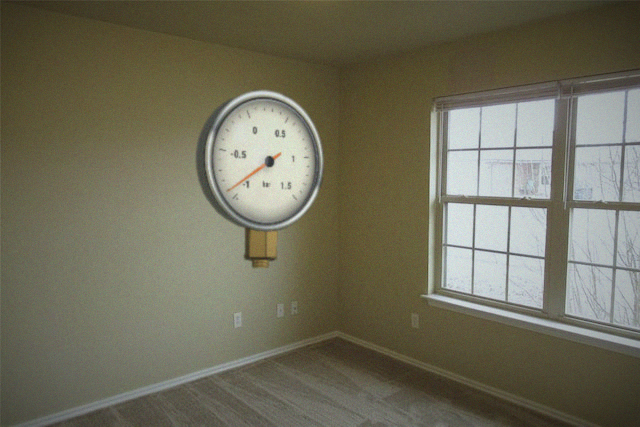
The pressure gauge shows -0.9 bar
